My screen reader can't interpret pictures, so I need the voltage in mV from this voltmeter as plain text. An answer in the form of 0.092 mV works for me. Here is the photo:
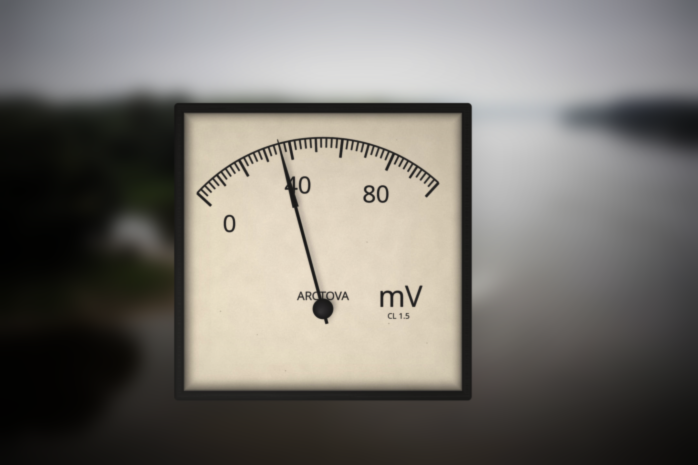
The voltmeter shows 36 mV
